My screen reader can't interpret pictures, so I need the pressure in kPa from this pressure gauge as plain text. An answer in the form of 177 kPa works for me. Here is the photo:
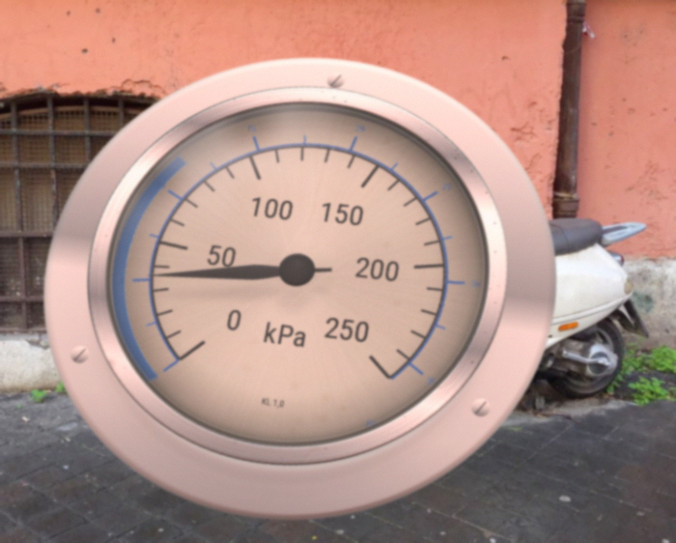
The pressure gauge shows 35 kPa
